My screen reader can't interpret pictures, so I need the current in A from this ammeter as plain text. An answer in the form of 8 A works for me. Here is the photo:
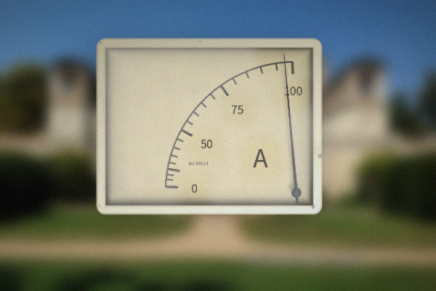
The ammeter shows 97.5 A
